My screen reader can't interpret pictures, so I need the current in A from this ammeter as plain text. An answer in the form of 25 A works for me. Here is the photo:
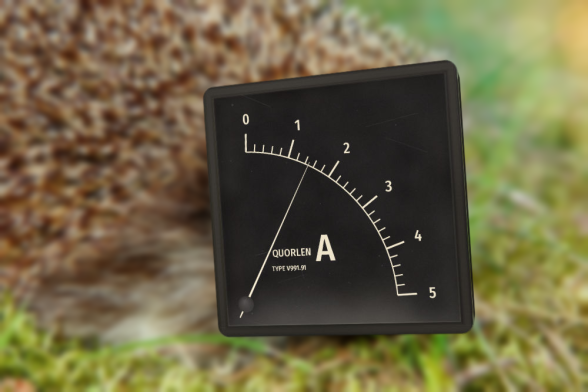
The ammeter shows 1.5 A
